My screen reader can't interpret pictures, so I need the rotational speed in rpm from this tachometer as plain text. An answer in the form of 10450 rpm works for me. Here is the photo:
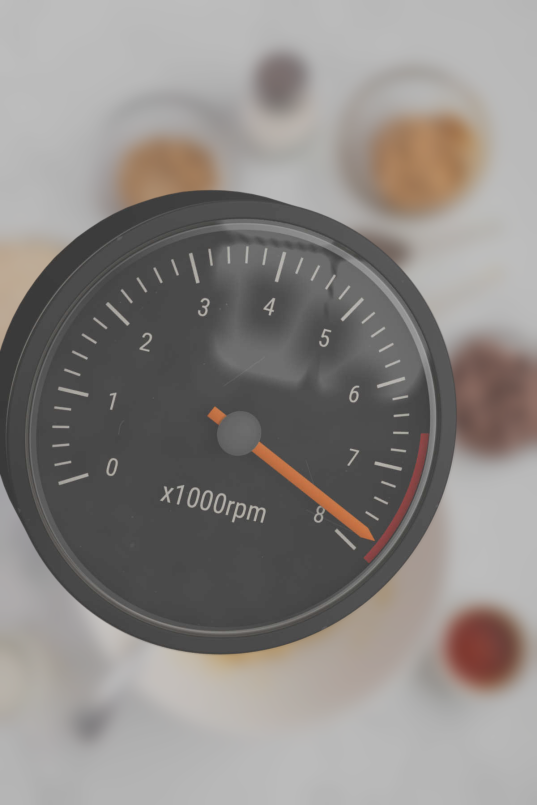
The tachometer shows 7800 rpm
